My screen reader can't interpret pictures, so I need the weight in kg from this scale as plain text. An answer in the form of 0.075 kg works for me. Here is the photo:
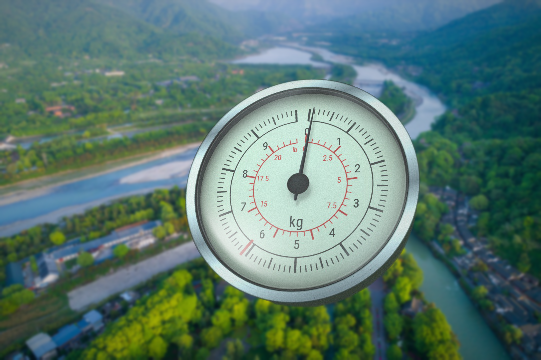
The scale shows 0.1 kg
